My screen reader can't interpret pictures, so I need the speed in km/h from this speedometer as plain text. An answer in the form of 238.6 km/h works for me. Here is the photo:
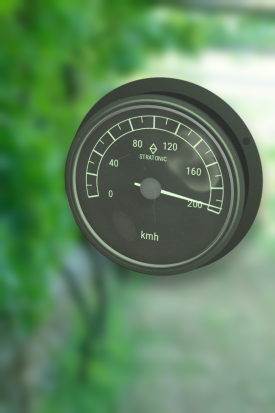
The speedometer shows 195 km/h
